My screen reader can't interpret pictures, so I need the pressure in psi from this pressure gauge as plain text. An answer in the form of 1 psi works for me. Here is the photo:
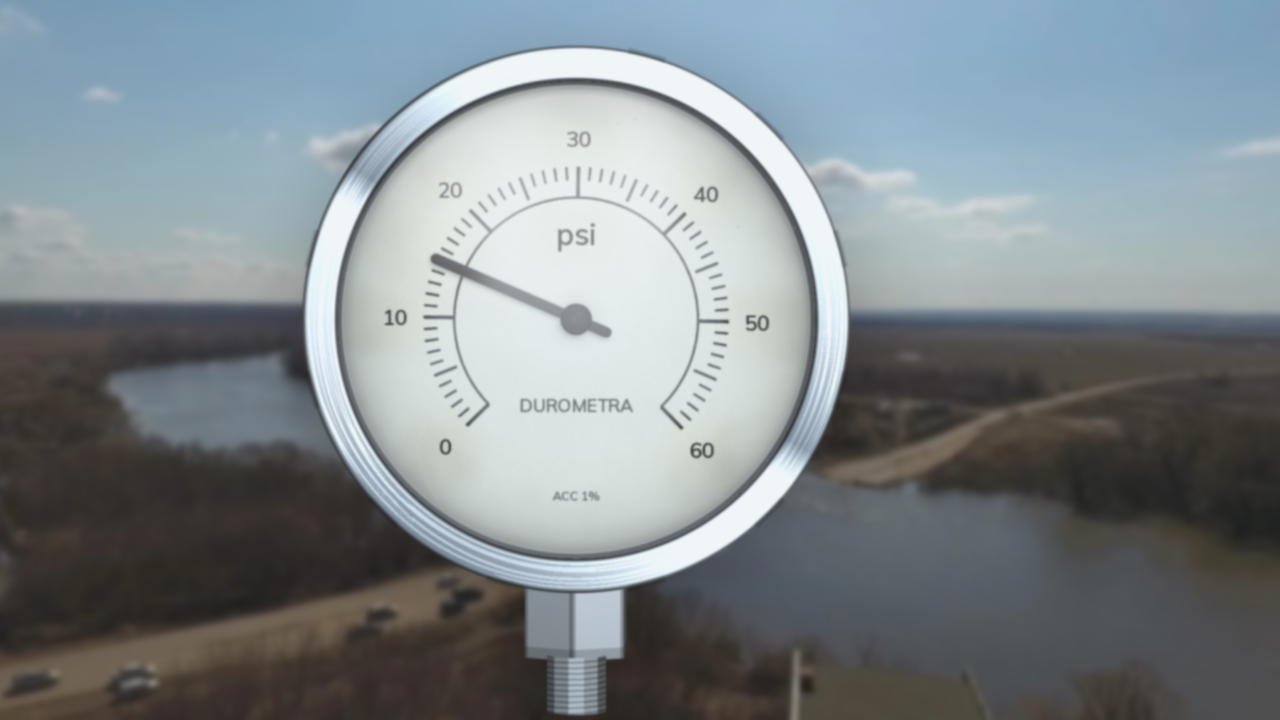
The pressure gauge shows 15 psi
